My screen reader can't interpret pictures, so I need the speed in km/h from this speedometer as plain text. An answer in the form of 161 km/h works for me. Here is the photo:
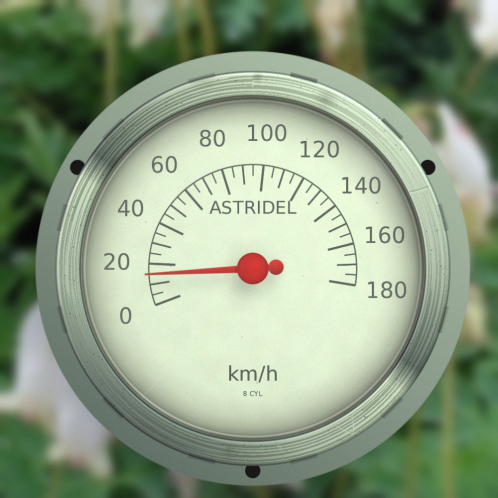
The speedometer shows 15 km/h
